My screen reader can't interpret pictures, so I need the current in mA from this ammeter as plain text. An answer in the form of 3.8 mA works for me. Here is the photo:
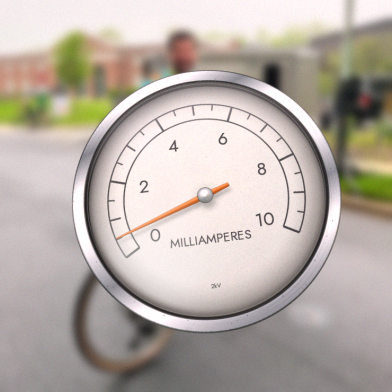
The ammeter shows 0.5 mA
